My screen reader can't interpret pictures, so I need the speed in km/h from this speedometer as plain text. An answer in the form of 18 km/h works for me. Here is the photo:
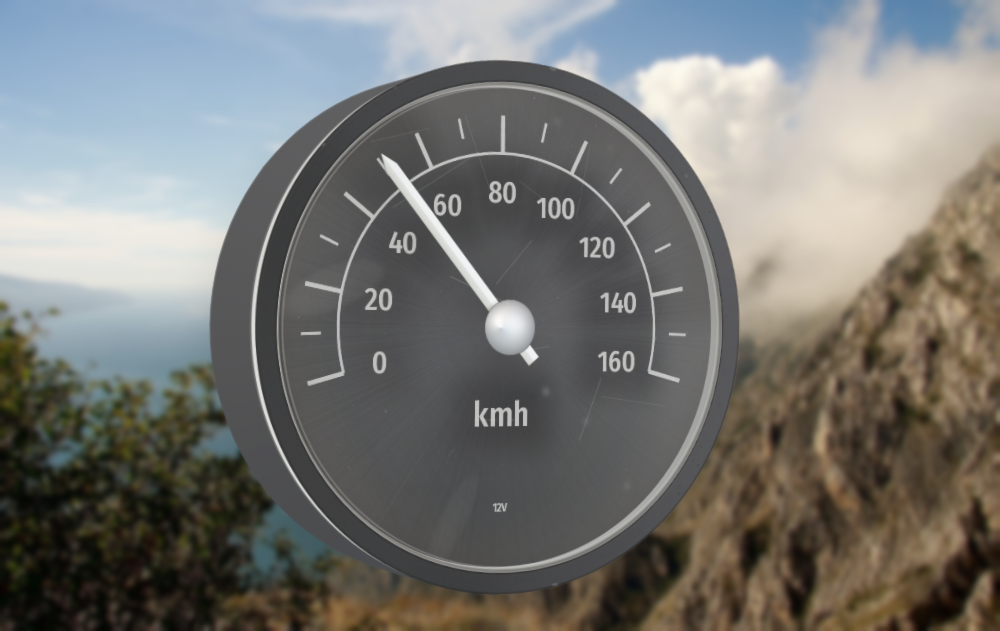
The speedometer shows 50 km/h
